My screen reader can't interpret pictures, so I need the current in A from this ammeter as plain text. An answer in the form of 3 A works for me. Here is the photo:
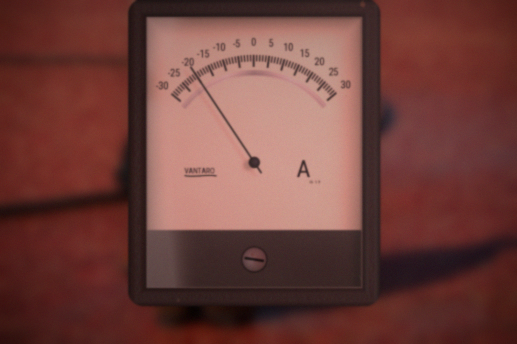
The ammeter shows -20 A
